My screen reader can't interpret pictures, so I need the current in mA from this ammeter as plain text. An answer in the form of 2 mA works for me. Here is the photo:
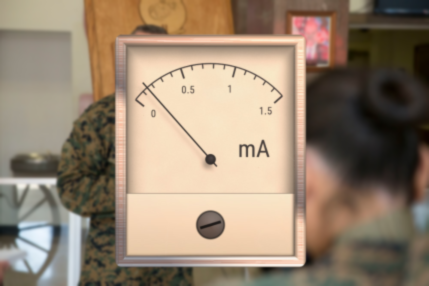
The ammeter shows 0.15 mA
